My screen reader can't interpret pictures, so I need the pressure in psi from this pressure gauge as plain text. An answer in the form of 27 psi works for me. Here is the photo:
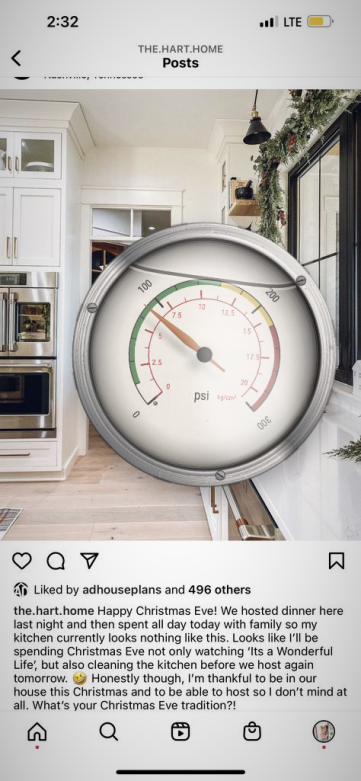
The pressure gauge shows 90 psi
